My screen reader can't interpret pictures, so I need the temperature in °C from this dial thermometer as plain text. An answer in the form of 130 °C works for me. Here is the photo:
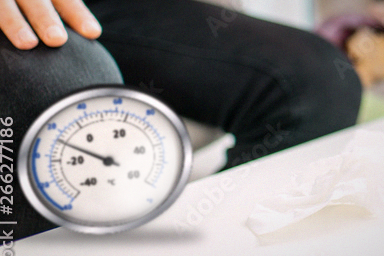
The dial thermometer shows -10 °C
